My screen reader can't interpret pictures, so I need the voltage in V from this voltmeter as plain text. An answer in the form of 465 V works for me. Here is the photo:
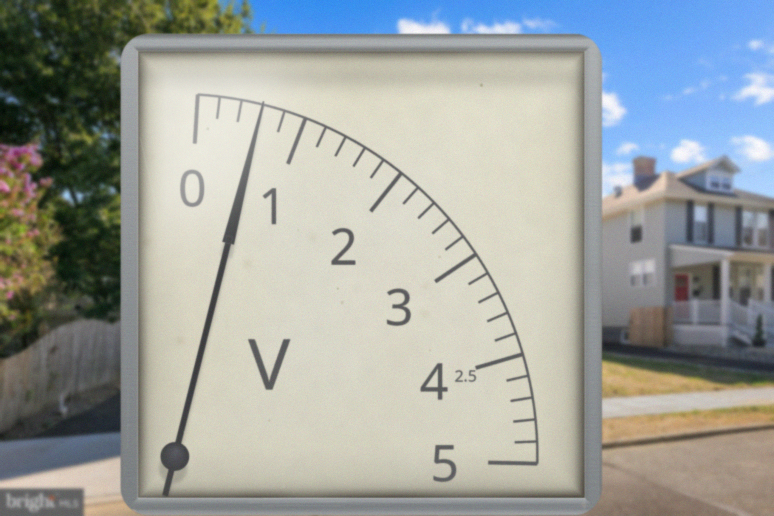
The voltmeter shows 0.6 V
